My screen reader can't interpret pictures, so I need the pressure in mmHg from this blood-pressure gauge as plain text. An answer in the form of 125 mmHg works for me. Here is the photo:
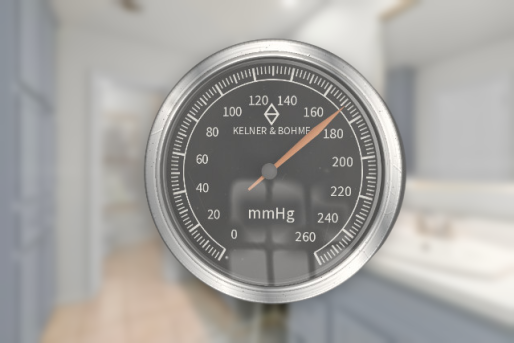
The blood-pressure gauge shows 172 mmHg
